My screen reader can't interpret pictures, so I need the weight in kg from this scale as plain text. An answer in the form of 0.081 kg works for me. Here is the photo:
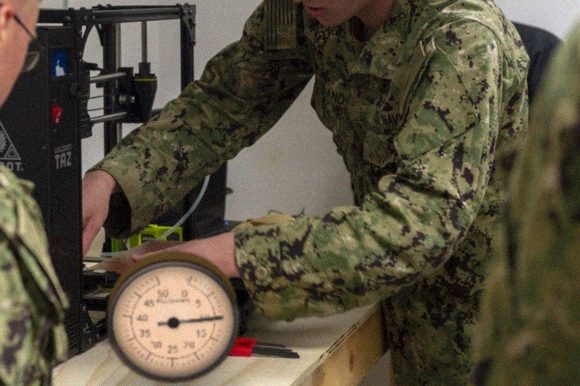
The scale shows 10 kg
